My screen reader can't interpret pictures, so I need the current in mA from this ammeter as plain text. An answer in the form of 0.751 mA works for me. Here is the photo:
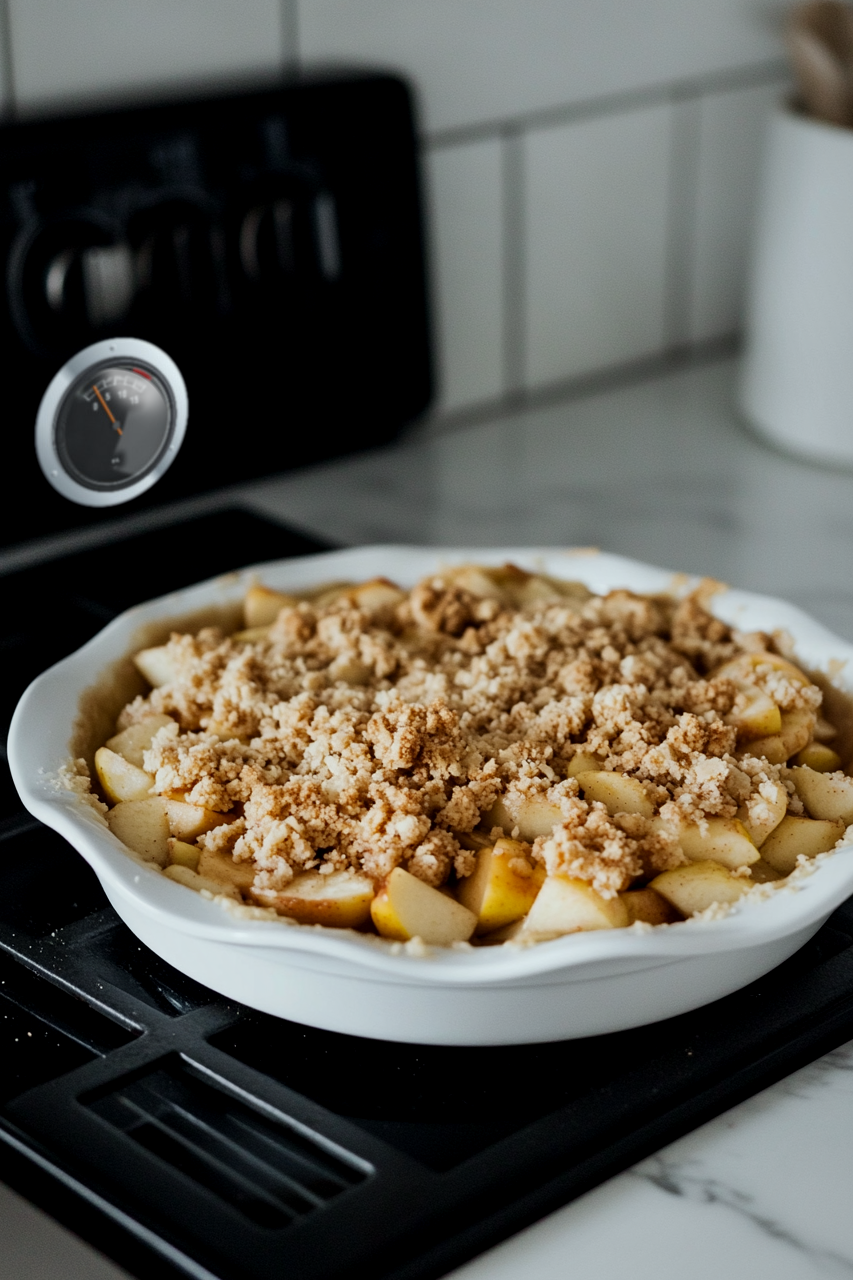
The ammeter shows 2.5 mA
